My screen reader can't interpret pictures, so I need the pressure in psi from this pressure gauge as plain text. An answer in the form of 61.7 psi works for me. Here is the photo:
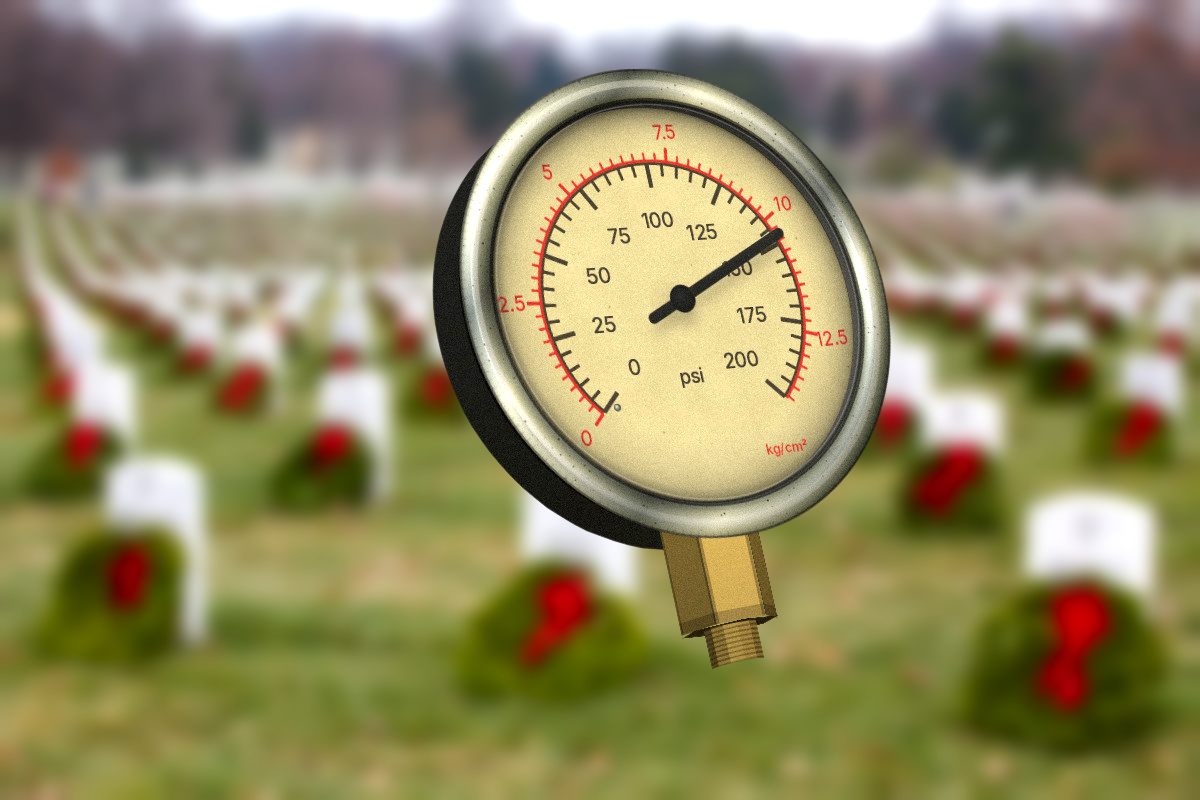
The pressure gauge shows 147.5 psi
